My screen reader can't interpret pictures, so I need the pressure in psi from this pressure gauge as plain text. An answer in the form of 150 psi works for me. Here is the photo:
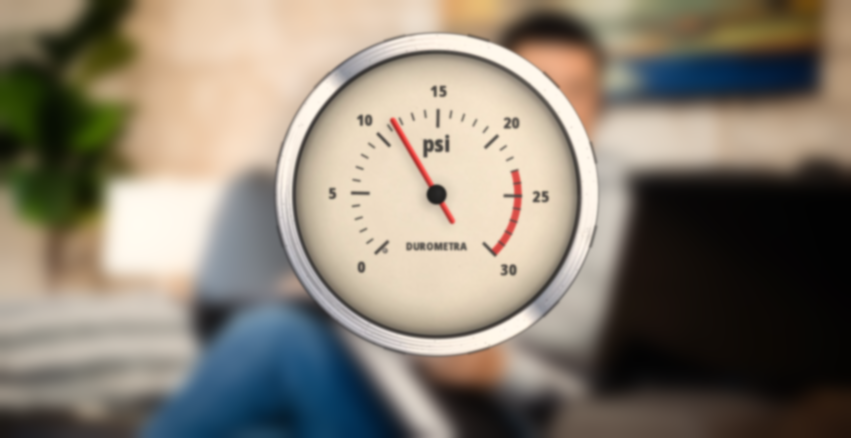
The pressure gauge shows 11.5 psi
